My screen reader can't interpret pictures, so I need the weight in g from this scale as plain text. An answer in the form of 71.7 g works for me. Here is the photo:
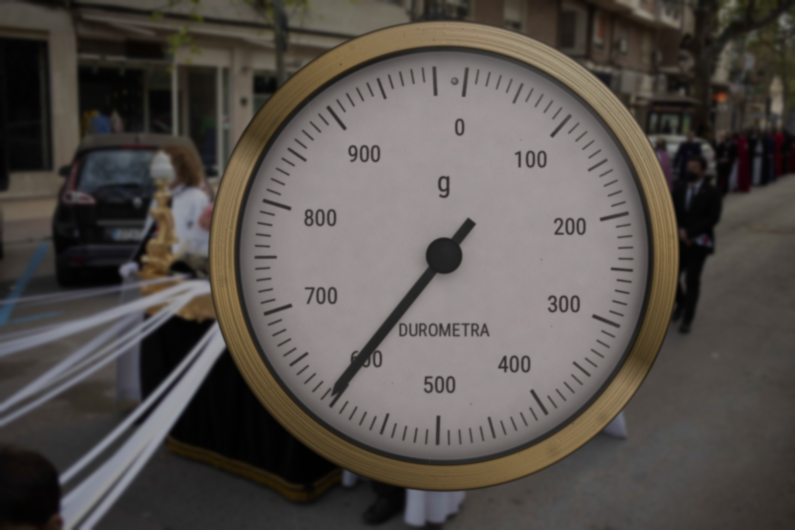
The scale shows 605 g
